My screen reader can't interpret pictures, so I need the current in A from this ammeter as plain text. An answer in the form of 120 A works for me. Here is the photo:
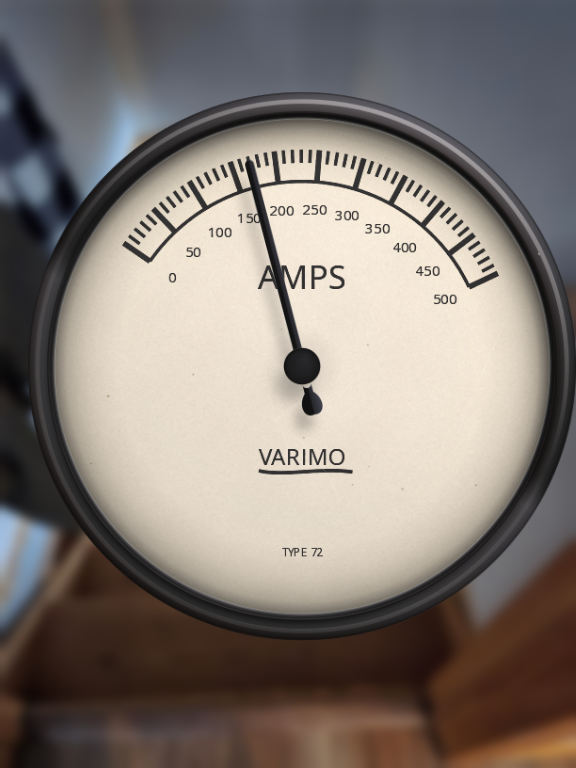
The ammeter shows 170 A
